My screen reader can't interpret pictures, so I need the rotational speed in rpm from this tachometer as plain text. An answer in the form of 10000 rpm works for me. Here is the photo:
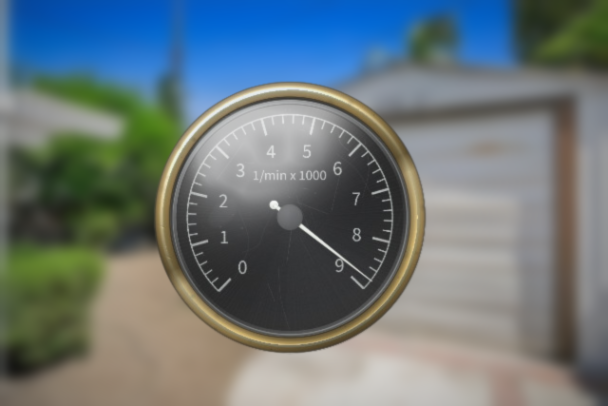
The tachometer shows 8800 rpm
